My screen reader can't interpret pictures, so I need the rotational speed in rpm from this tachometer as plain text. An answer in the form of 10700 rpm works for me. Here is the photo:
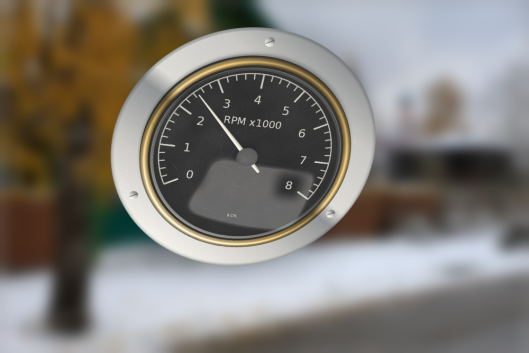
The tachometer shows 2500 rpm
